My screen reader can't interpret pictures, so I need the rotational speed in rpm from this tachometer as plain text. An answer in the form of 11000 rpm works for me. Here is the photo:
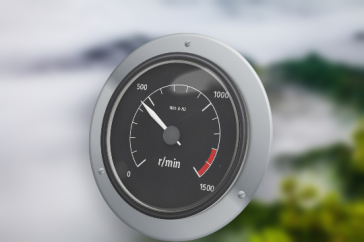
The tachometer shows 450 rpm
